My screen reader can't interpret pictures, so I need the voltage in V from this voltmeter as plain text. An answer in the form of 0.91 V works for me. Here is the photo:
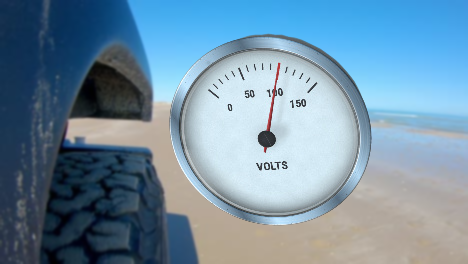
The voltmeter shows 100 V
